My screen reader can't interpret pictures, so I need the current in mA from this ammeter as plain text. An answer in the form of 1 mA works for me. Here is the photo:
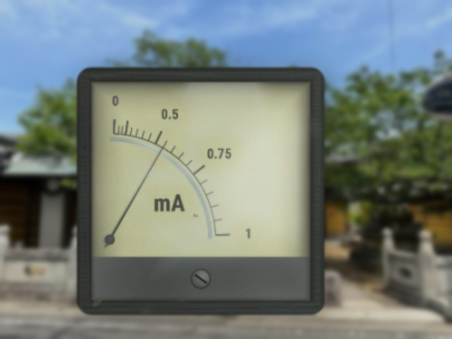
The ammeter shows 0.55 mA
